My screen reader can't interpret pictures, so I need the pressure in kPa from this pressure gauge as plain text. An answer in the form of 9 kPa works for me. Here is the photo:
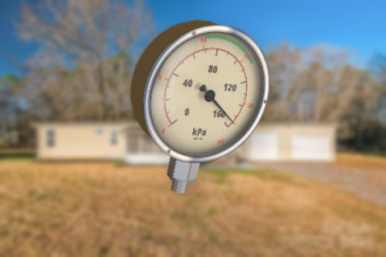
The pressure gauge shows 155 kPa
